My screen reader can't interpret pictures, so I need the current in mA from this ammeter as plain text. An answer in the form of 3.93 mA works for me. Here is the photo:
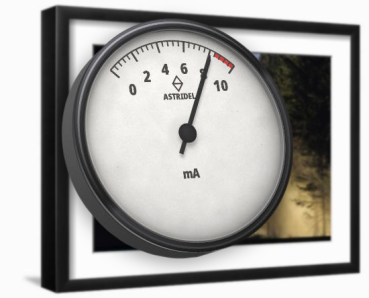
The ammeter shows 8 mA
